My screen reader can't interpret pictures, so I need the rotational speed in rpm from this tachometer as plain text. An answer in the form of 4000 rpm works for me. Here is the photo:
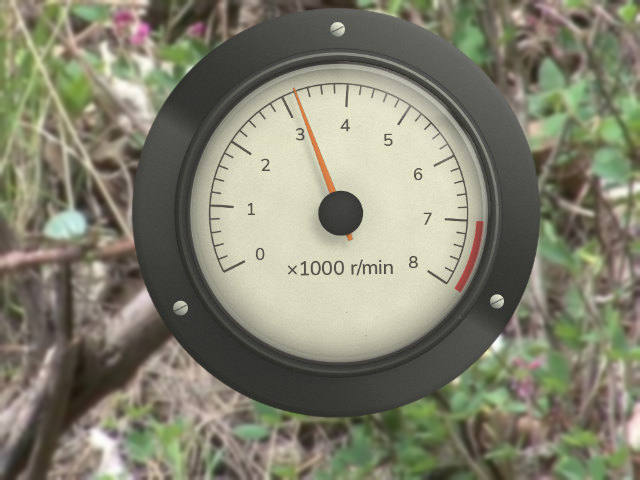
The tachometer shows 3200 rpm
